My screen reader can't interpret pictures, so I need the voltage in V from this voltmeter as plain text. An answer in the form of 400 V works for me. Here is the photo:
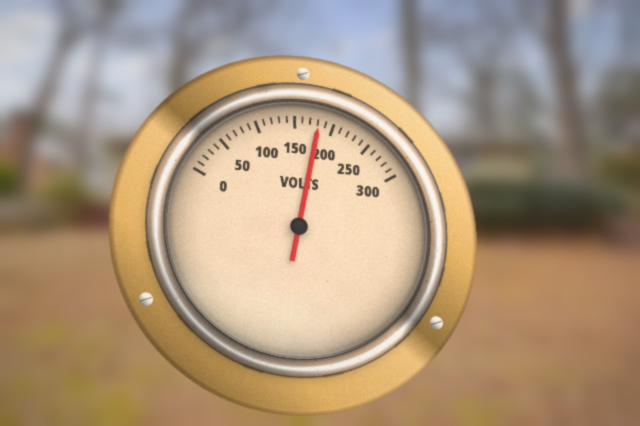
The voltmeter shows 180 V
